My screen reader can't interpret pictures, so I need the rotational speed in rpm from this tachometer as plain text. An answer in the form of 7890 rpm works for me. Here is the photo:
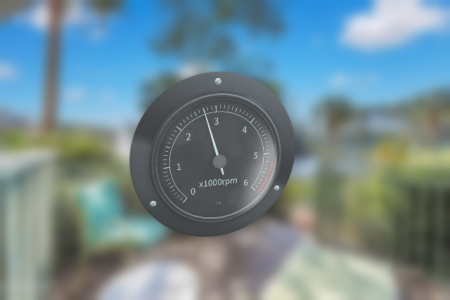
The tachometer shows 2700 rpm
